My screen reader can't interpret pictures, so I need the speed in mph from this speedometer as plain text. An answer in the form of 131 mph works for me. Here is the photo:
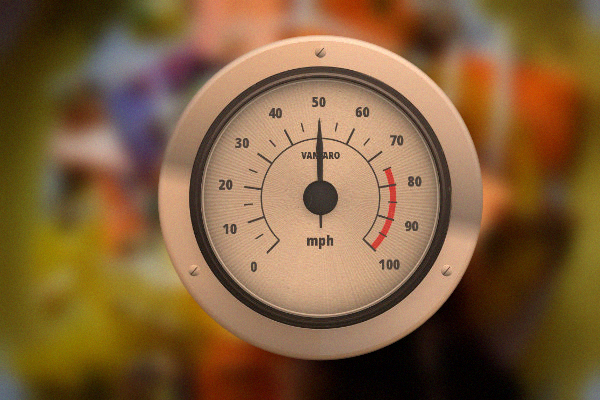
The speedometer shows 50 mph
